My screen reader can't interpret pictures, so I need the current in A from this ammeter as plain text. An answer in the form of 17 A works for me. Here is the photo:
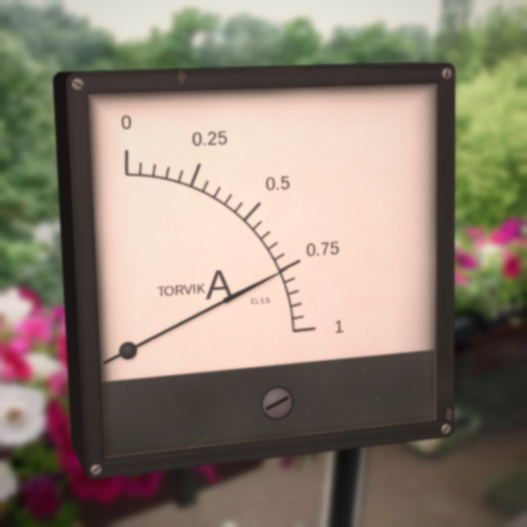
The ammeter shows 0.75 A
